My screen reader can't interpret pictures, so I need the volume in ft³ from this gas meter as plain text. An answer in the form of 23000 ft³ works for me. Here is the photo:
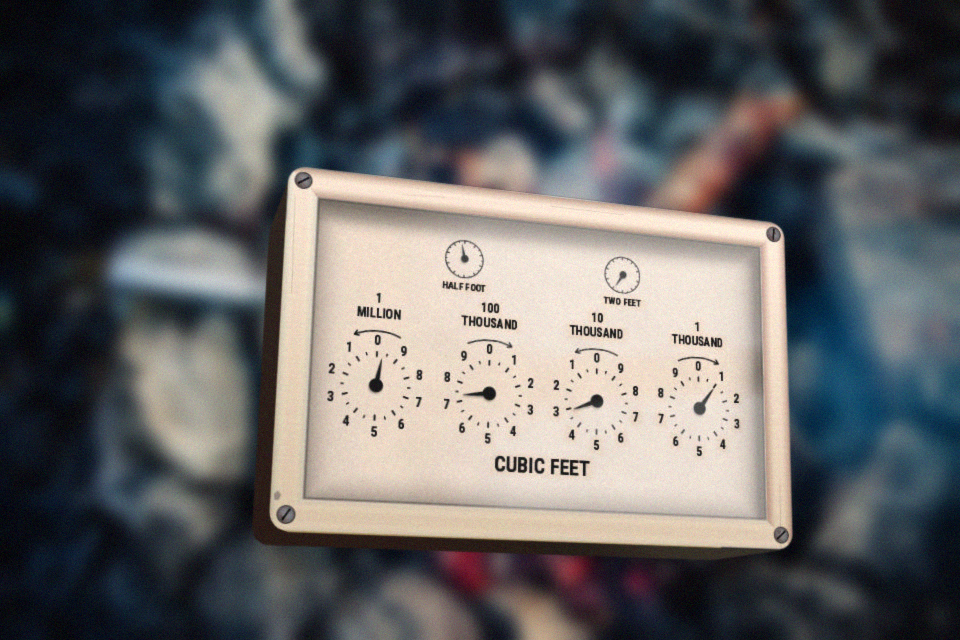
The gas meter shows 973100 ft³
